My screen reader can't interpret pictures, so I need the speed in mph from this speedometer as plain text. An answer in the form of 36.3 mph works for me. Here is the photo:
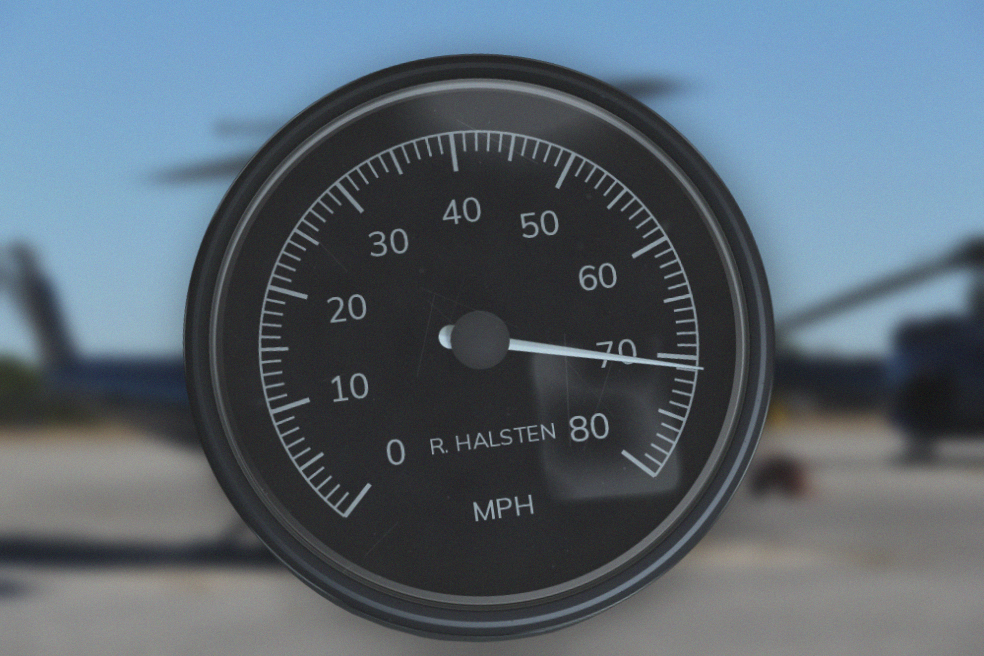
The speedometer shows 71 mph
